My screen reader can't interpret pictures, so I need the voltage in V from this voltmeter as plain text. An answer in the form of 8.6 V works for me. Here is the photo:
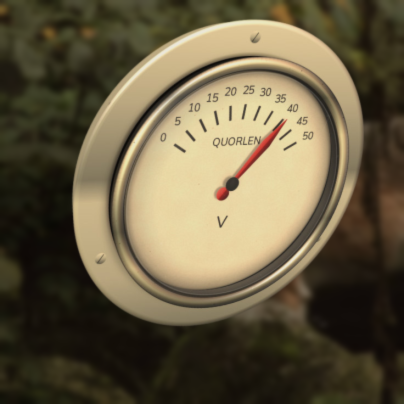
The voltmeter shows 40 V
